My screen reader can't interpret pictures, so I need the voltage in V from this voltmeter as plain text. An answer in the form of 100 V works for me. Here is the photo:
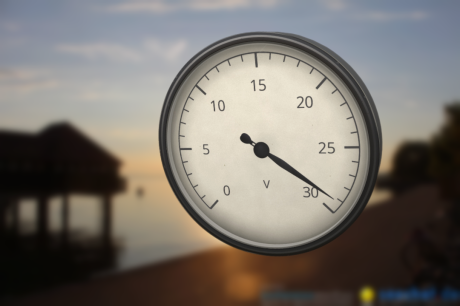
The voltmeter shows 29 V
